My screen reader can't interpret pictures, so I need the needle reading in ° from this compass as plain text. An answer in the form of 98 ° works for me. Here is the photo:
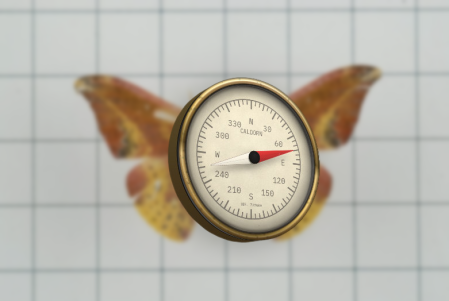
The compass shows 75 °
